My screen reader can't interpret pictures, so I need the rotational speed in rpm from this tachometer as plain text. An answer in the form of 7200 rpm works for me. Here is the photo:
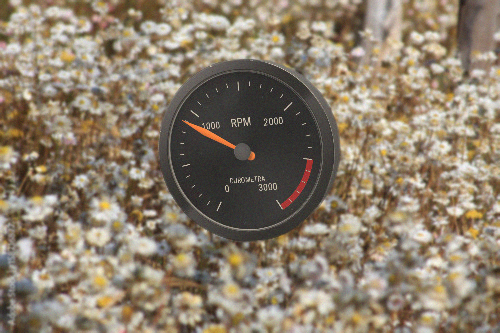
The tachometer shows 900 rpm
